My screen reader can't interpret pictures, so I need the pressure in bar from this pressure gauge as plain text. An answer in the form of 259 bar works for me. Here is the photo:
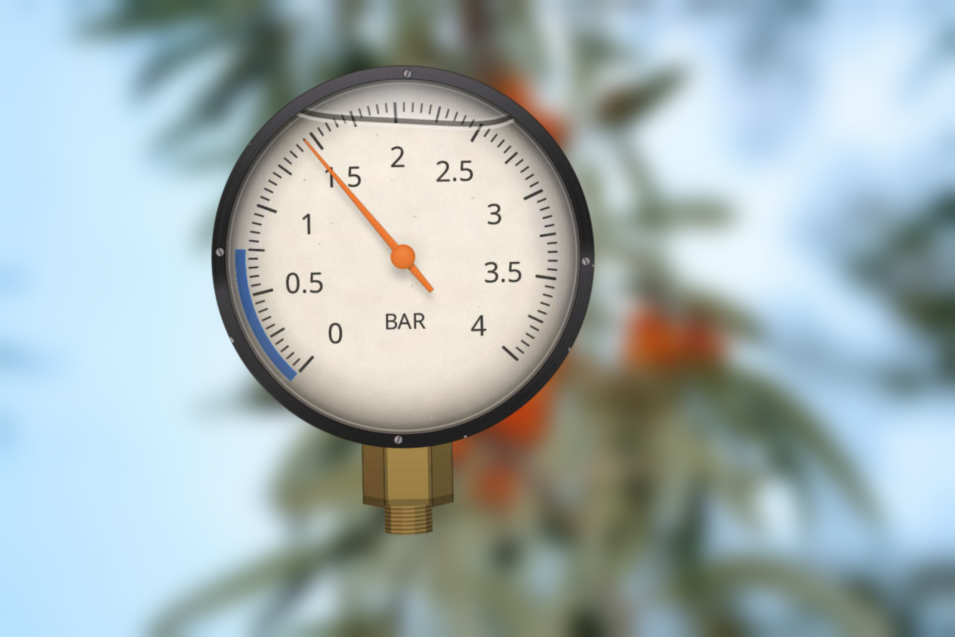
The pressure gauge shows 1.45 bar
